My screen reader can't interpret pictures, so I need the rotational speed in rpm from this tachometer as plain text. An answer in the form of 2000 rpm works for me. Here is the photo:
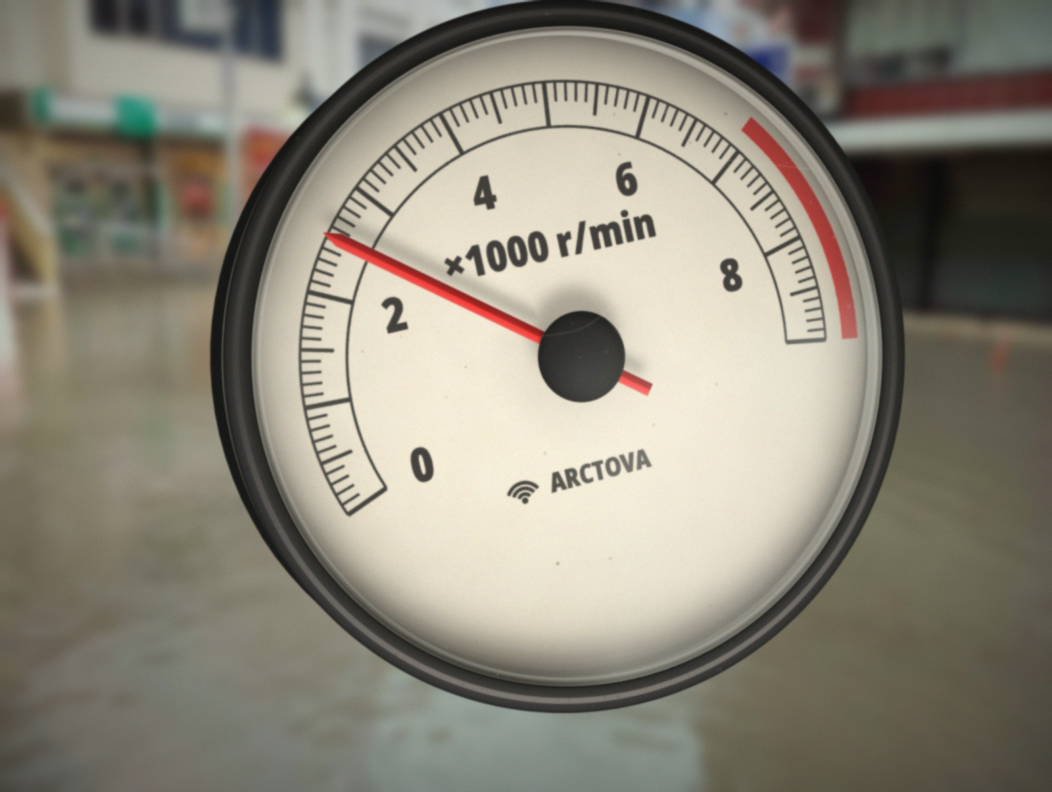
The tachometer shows 2500 rpm
